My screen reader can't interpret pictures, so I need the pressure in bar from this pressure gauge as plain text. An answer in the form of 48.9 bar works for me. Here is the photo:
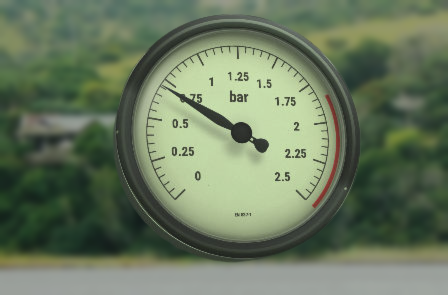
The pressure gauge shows 0.7 bar
